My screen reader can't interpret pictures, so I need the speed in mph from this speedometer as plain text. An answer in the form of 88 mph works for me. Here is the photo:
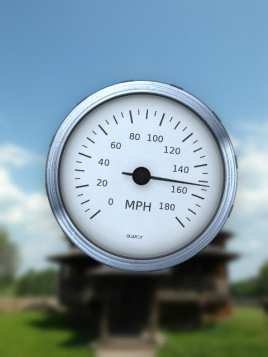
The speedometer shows 152.5 mph
